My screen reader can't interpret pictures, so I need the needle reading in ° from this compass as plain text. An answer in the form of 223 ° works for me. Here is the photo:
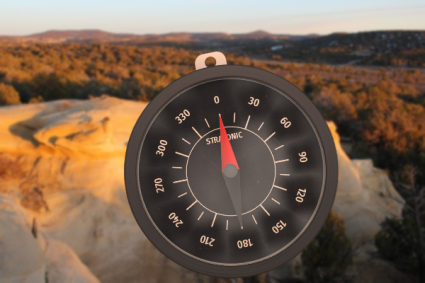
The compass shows 0 °
